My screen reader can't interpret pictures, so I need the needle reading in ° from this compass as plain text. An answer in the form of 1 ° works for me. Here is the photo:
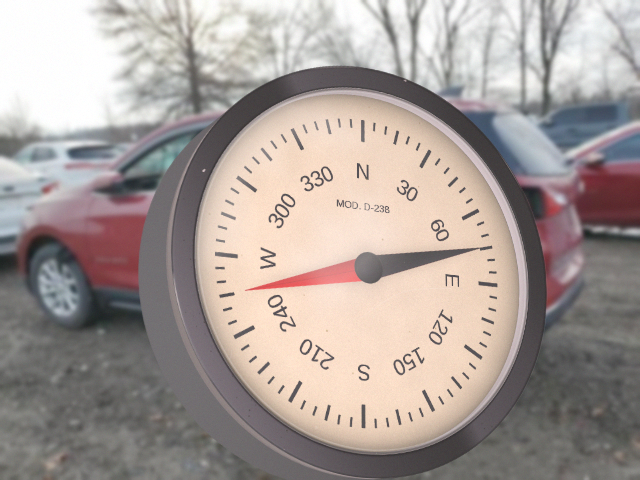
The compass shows 255 °
